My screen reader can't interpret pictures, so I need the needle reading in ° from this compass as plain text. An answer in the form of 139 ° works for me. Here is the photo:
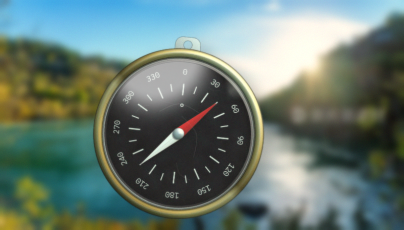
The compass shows 45 °
